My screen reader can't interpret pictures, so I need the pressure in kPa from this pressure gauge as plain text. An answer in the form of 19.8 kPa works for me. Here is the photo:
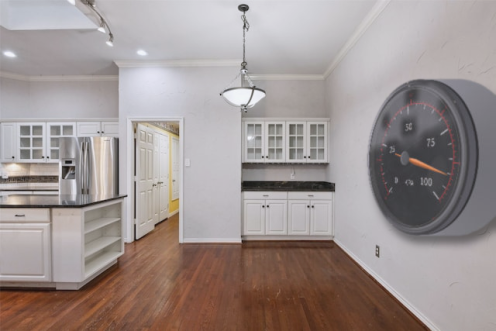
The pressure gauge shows 90 kPa
